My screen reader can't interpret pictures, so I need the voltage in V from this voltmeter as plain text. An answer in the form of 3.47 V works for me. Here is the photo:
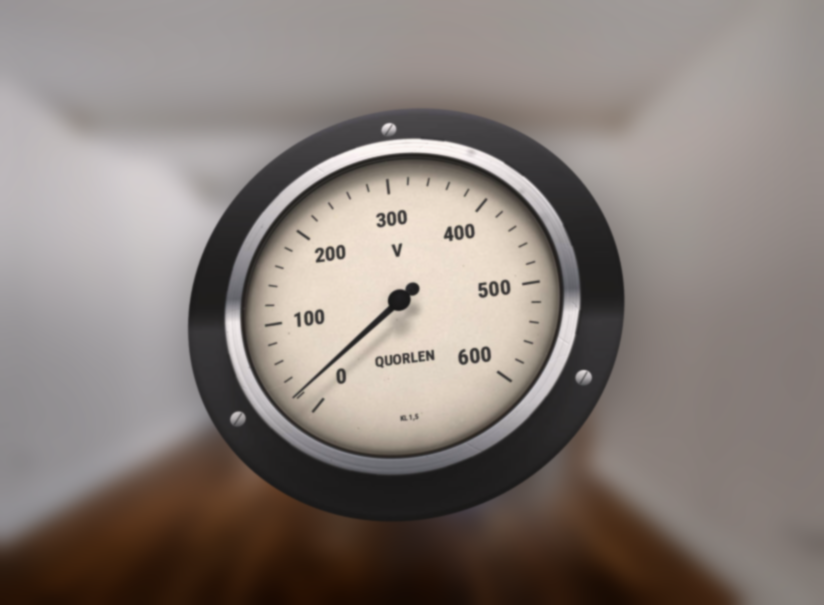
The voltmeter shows 20 V
